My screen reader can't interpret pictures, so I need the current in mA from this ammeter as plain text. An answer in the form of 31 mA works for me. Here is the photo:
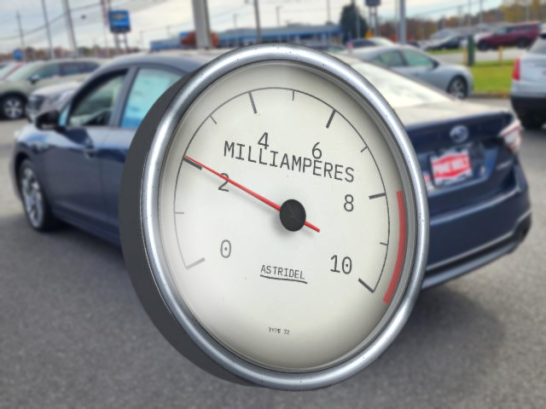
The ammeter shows 2 mA
